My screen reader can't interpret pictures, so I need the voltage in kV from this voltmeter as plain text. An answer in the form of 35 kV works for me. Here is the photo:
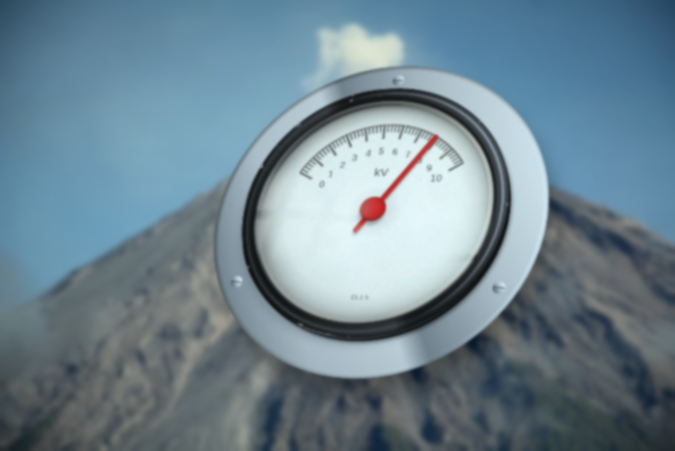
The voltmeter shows 8 kV
